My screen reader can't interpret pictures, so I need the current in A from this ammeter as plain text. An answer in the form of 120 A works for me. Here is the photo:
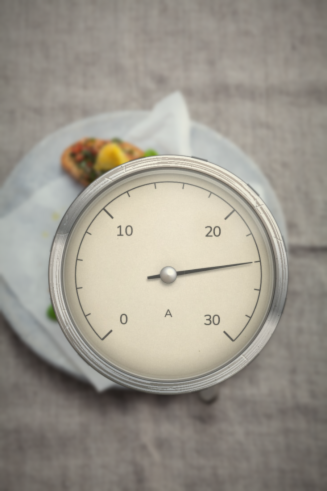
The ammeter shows 24 A
